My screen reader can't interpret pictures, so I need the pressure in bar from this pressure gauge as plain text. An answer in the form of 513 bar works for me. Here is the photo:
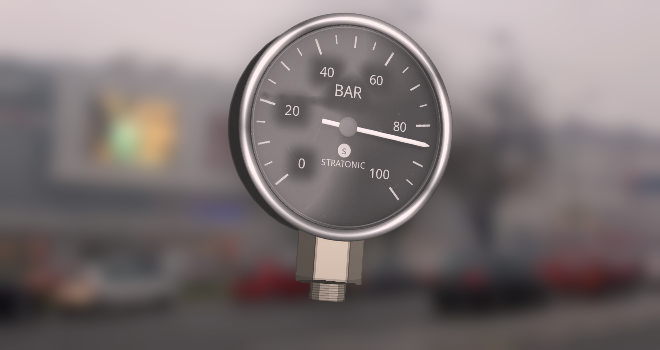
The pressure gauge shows 85 bar
